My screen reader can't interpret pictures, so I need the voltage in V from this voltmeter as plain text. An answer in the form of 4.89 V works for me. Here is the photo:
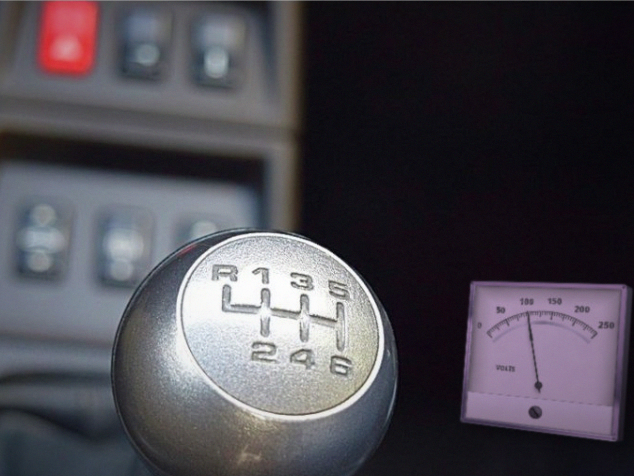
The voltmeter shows 100 V
